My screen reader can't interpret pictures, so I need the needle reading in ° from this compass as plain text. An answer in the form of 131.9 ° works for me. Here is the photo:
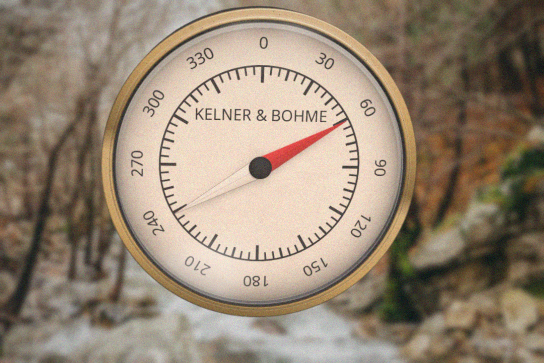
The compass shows 60 °
